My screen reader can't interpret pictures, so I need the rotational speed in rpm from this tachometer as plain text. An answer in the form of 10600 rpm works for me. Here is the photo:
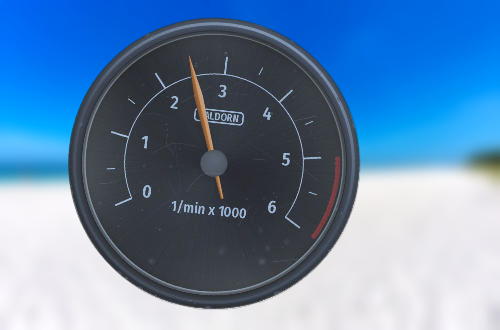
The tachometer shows 2500 rpm
